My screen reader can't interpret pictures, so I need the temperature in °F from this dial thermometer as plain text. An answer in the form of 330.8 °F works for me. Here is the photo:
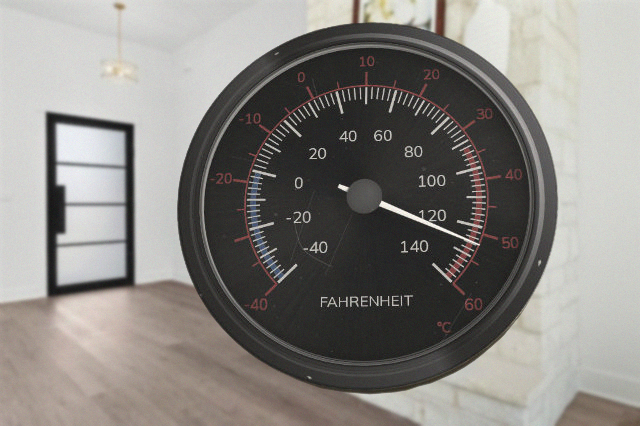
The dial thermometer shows 126 °F
